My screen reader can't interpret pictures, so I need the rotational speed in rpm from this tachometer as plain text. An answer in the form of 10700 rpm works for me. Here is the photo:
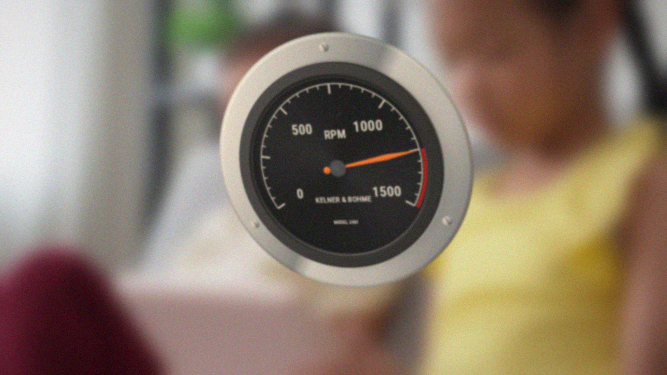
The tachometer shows 1250 rpm
